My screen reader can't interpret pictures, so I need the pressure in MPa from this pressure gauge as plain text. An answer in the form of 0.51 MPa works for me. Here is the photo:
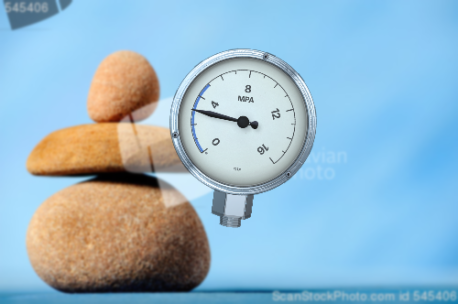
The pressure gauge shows 3 MPa
